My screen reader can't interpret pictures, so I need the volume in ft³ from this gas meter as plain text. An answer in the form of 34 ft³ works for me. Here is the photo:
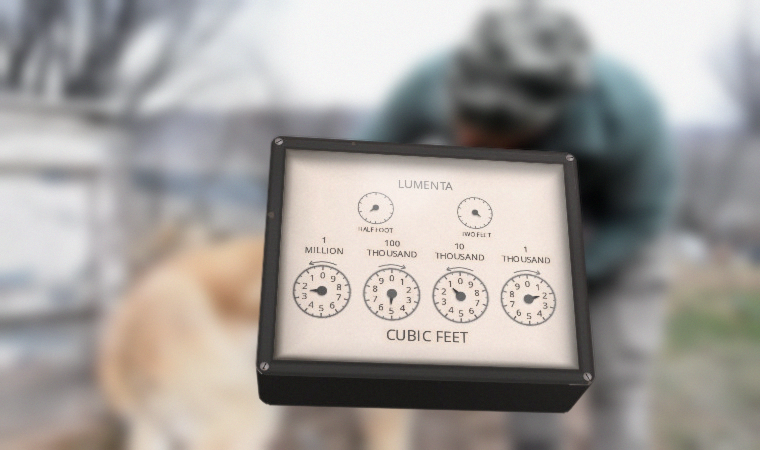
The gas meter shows 251200 ft³
